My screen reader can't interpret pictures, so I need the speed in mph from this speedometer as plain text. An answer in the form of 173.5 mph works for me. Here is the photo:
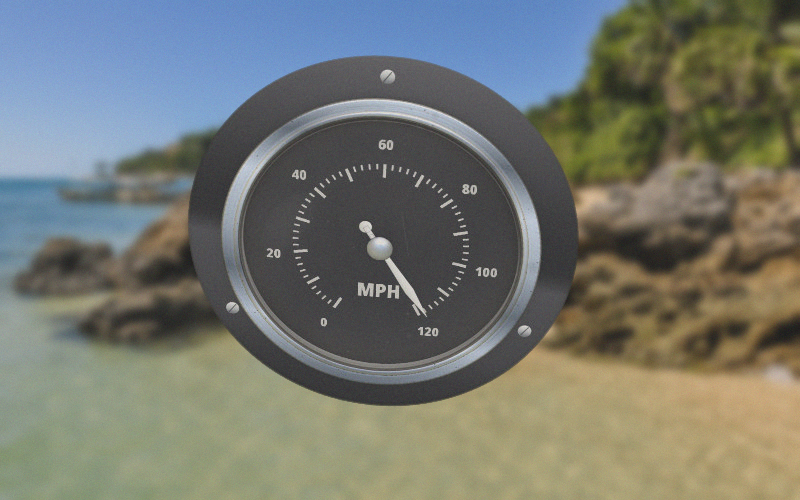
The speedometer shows 118 mph
